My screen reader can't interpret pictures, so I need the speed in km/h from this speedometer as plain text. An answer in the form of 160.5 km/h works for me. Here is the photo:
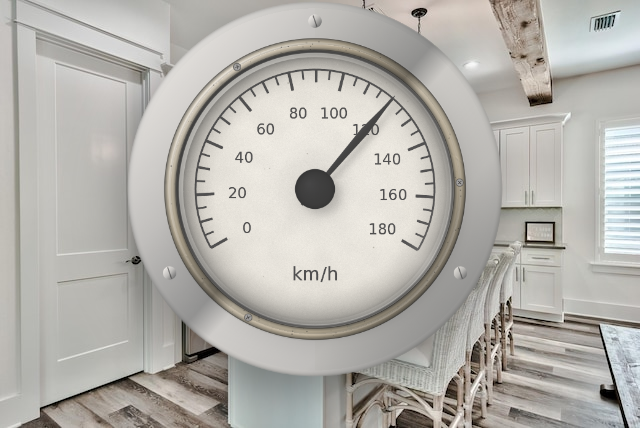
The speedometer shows 120 km/h
